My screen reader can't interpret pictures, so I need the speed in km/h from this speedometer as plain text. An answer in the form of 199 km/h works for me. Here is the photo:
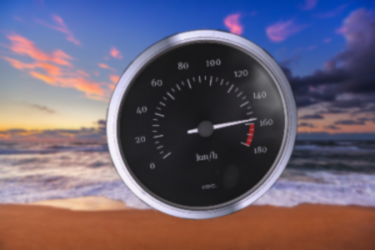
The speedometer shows 155 km/h
